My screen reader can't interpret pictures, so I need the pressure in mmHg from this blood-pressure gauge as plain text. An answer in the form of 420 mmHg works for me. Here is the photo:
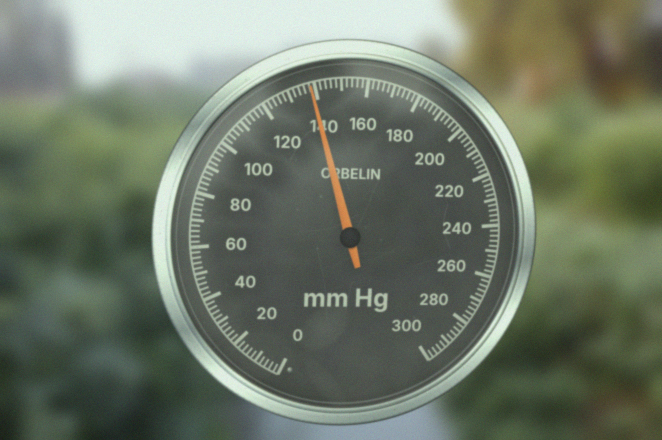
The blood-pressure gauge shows 138 mmHg
